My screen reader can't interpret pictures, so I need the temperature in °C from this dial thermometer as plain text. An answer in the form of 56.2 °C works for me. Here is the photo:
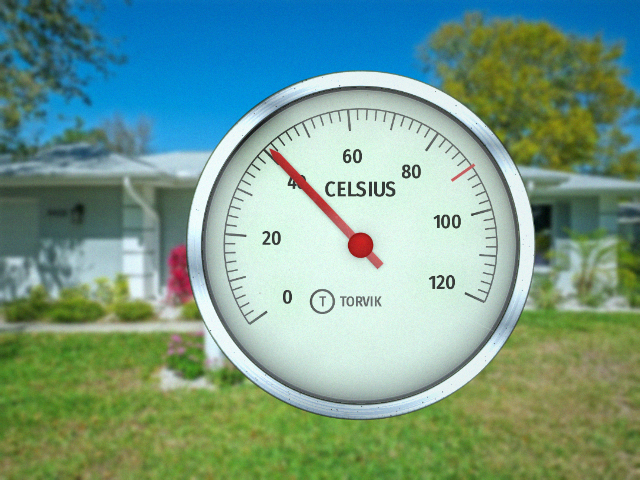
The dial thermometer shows 41 °C
